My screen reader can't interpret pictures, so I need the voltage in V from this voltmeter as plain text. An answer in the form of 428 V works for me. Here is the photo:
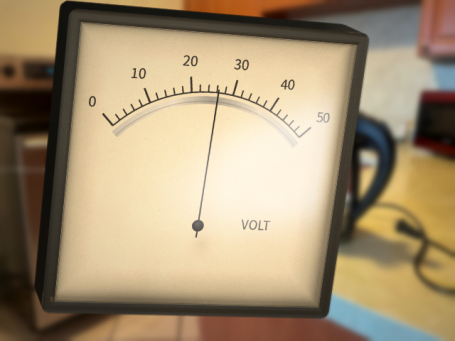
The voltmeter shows 26 V
